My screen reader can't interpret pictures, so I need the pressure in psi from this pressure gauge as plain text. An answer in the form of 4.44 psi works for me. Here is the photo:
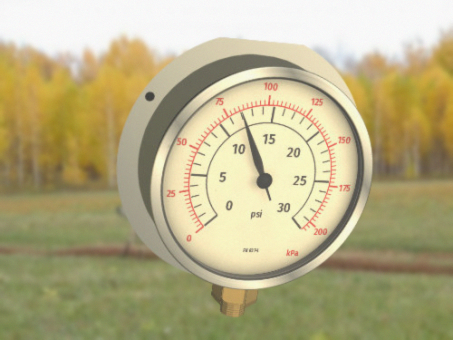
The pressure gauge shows 12 psi
